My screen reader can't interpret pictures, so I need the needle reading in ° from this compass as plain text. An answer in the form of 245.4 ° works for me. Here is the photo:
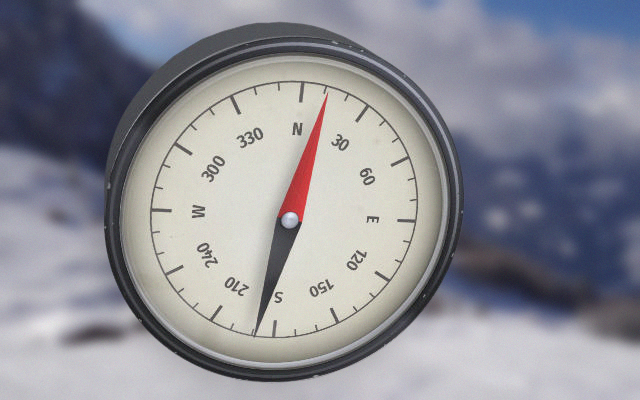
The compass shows 10 °
